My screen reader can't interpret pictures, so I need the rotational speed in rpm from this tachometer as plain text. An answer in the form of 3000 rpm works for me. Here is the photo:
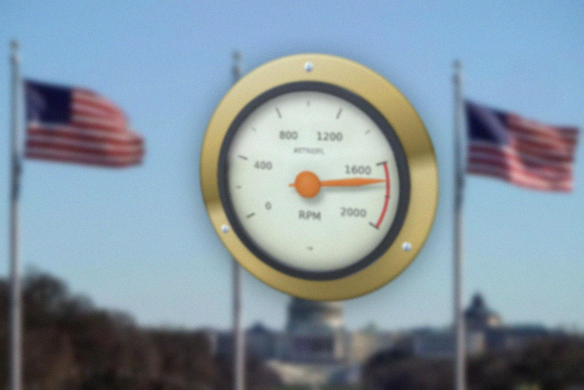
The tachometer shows 1700 rpm
